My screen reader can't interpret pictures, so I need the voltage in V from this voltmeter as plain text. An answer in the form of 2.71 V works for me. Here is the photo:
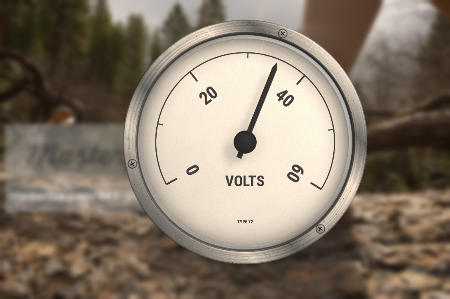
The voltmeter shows 35 V
